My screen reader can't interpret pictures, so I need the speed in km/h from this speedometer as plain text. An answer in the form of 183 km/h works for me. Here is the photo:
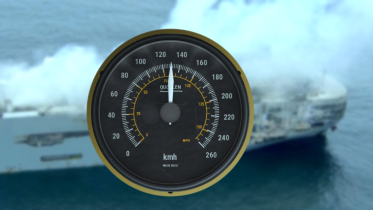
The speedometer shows 130 km/h
